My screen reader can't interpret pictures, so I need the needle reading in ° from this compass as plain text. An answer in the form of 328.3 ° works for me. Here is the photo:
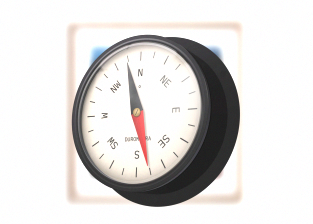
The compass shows 165 °
